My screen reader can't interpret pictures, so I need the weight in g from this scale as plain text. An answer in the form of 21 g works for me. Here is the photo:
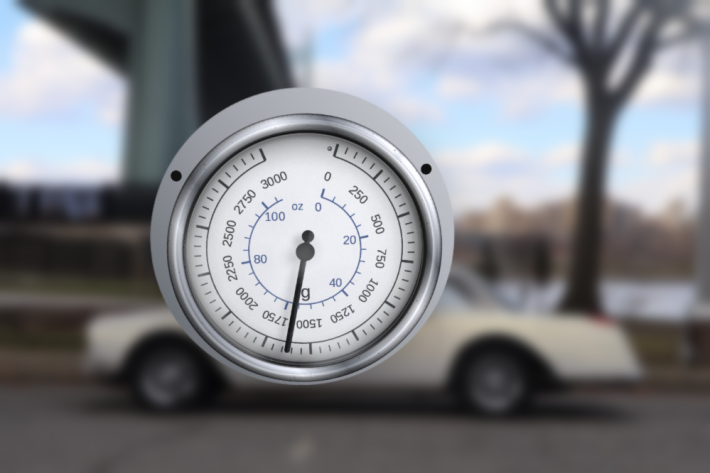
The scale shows 1625 g
